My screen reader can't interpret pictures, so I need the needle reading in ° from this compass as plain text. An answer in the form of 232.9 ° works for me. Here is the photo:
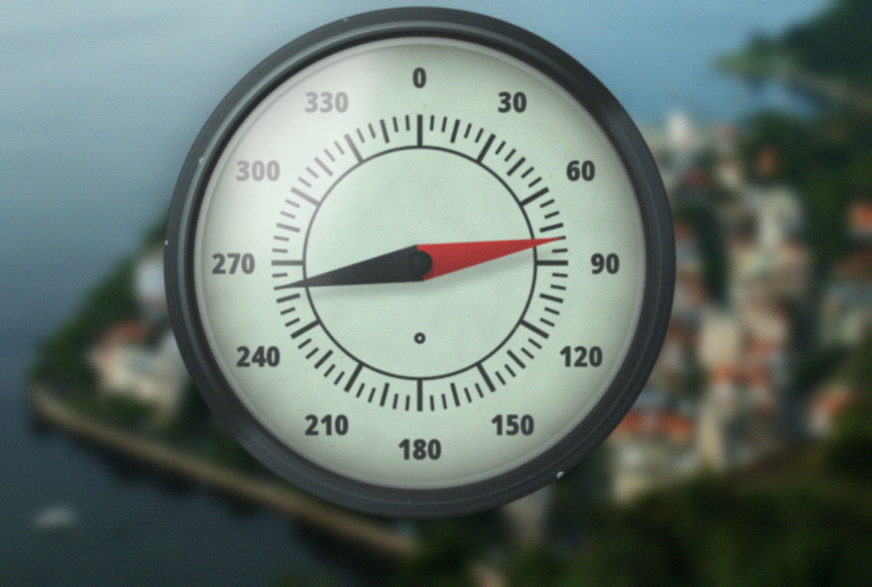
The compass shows 80 °
